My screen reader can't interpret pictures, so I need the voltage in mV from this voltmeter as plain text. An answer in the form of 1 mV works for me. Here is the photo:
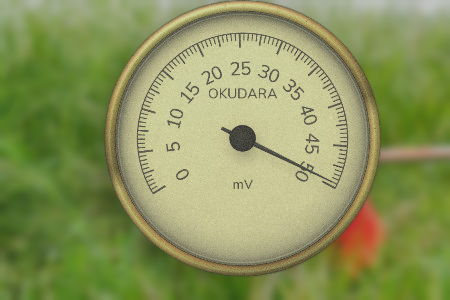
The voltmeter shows 49.5 mV
